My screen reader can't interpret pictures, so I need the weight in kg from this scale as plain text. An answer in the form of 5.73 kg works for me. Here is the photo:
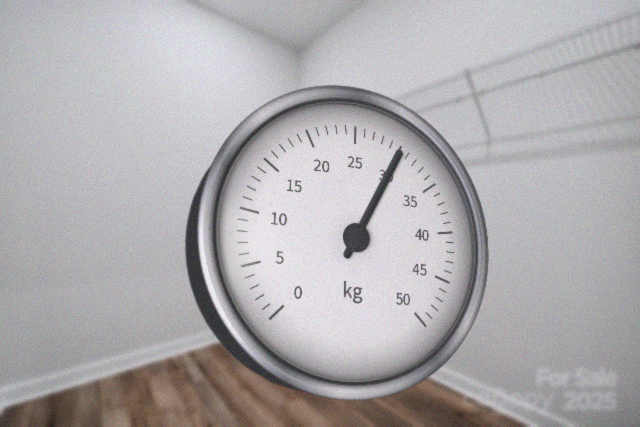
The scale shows 30 kg
